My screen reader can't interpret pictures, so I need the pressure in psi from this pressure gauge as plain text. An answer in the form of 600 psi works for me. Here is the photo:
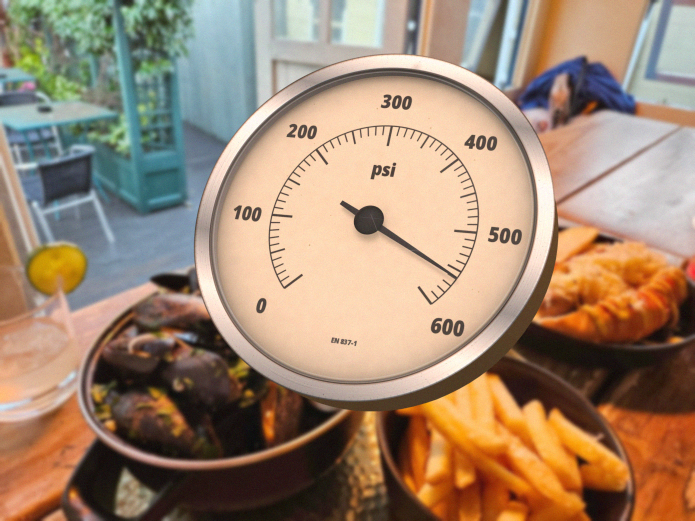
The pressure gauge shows 560 psi
